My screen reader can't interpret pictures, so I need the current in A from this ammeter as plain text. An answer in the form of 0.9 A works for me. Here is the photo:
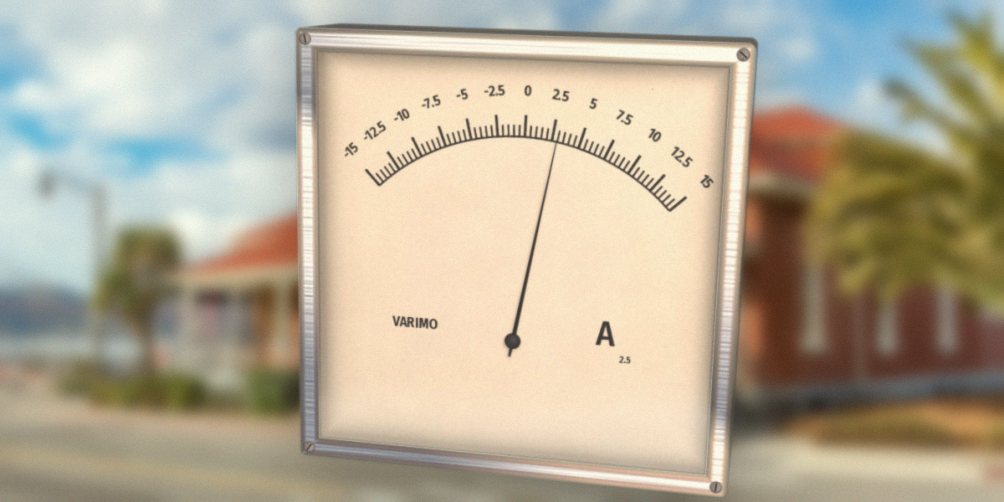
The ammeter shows 3 A
